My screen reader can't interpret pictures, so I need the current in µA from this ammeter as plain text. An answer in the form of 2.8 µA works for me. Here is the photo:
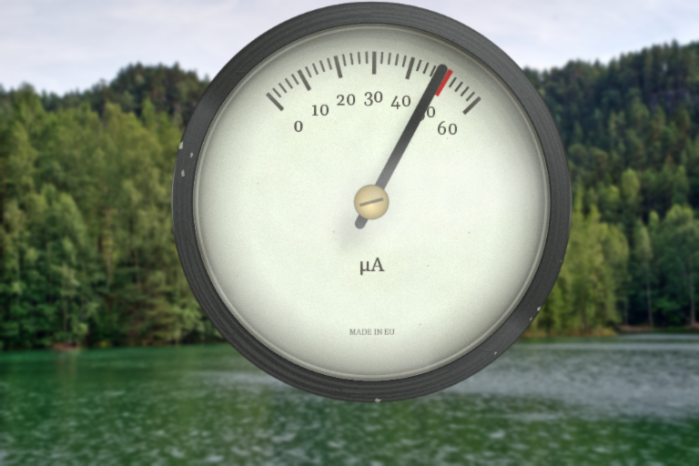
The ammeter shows 48 µA
